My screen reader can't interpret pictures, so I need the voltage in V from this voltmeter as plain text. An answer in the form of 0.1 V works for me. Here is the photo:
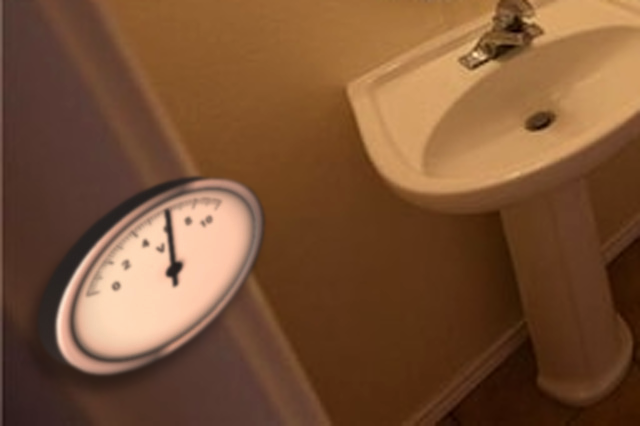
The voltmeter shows 6 V
